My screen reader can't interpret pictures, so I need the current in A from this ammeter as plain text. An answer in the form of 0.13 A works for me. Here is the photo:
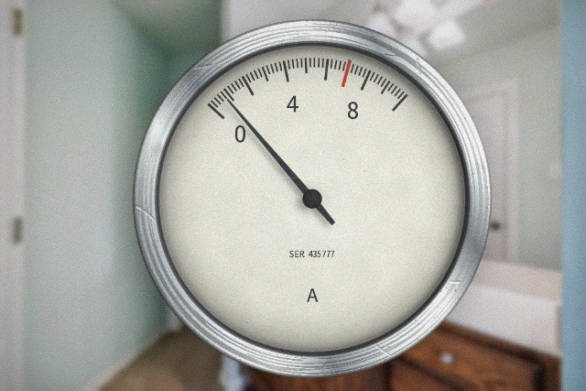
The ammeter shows 0.8 A
